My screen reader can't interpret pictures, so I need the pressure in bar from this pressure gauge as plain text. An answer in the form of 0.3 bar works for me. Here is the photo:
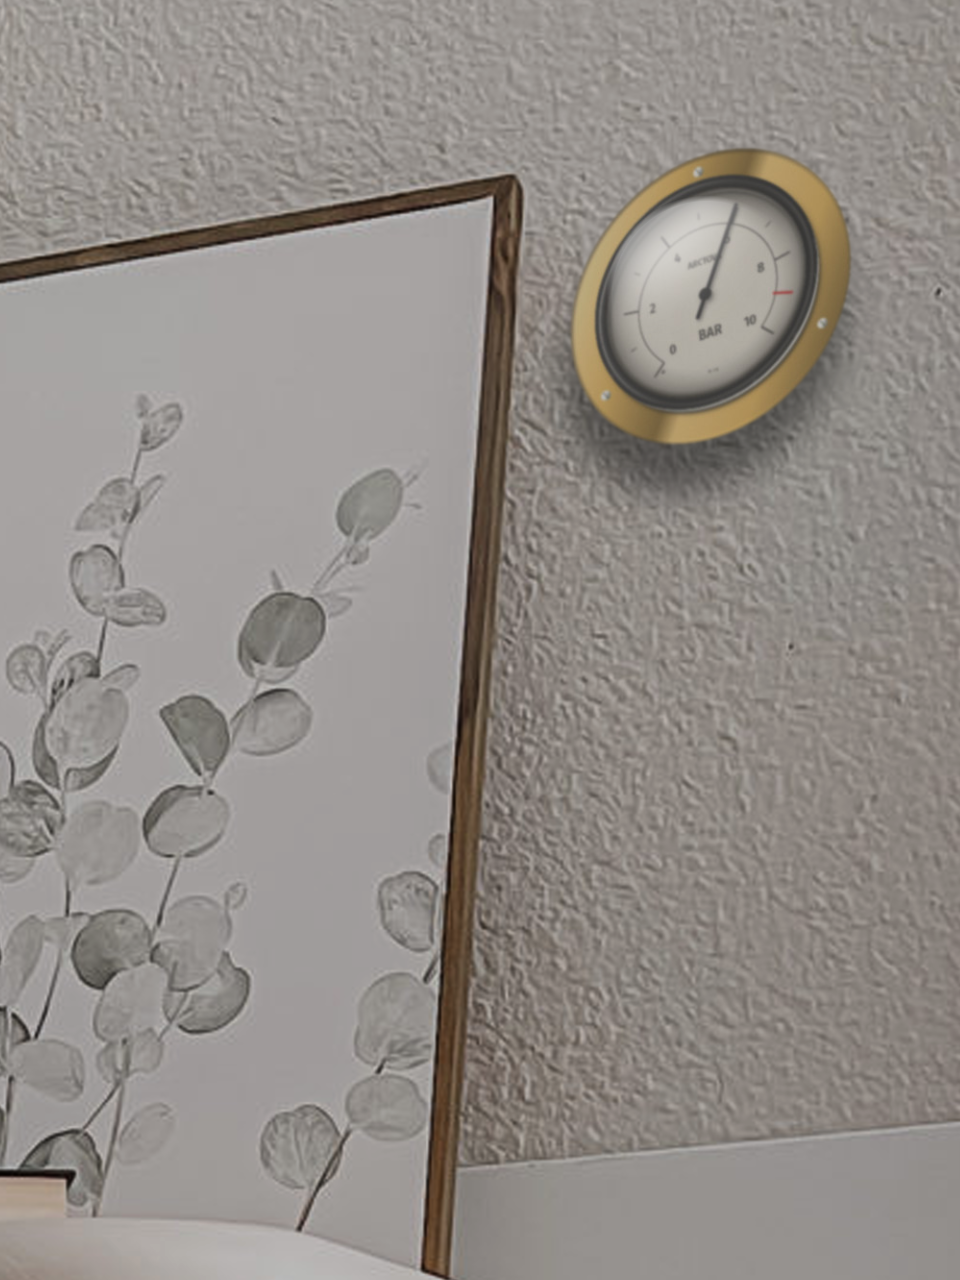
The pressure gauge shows 6 bar
